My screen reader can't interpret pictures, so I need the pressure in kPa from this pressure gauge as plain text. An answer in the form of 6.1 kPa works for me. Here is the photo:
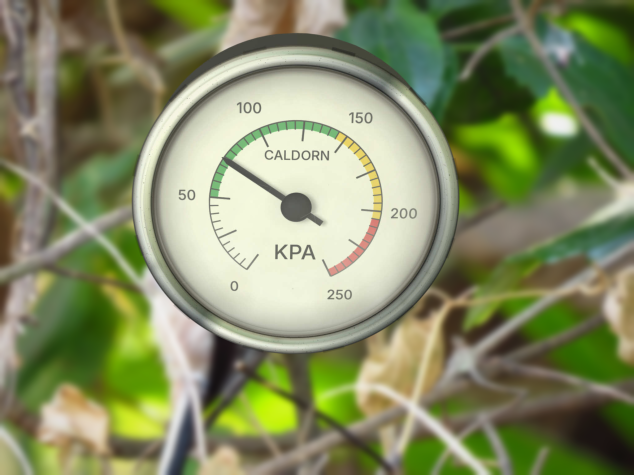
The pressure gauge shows 75 kPa
